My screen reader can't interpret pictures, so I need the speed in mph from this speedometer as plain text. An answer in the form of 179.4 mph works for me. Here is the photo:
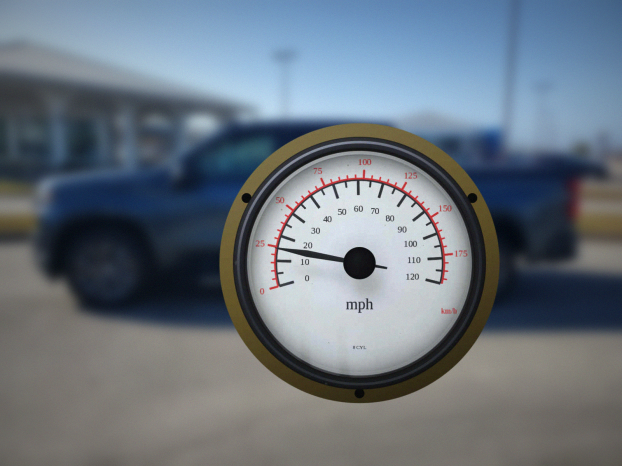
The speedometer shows 15 mph
